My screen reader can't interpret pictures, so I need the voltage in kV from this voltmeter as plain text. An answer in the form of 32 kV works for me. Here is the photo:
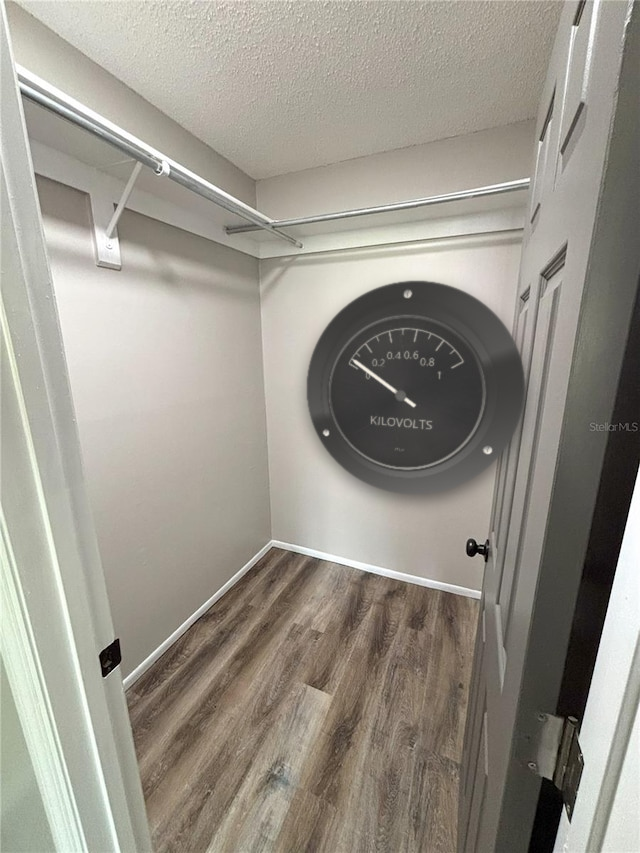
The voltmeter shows 0.05 kV
